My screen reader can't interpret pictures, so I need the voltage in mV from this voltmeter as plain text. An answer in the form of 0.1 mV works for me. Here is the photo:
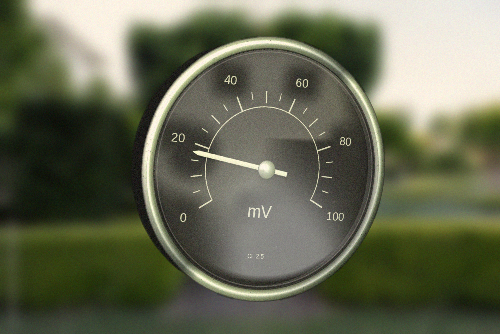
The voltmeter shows 17.5 mV
